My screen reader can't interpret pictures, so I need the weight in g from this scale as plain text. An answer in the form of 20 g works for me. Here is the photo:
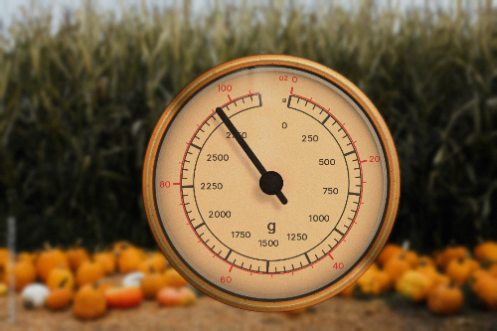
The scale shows 2750 g
